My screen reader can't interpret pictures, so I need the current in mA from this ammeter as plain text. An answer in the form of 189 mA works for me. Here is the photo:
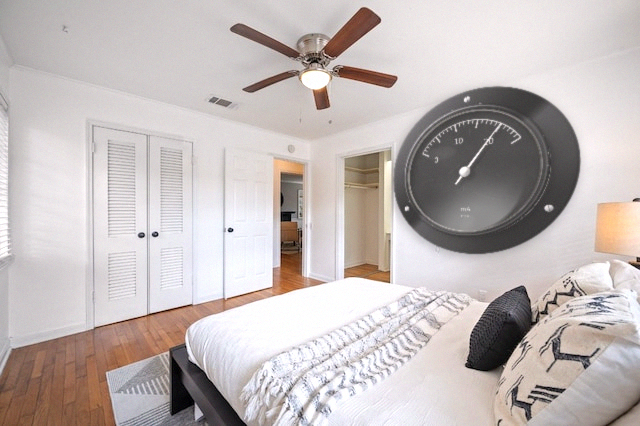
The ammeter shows 20 mA
